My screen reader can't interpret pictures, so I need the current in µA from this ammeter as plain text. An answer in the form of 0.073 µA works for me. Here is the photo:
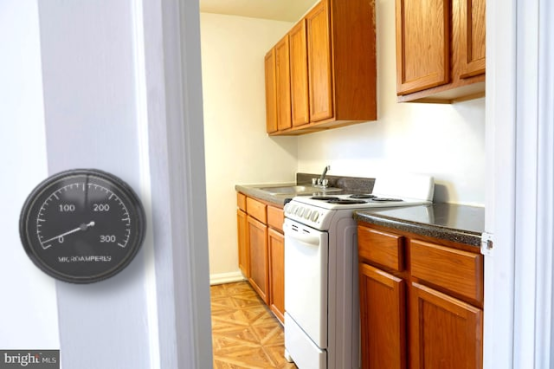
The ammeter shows 10 µA
